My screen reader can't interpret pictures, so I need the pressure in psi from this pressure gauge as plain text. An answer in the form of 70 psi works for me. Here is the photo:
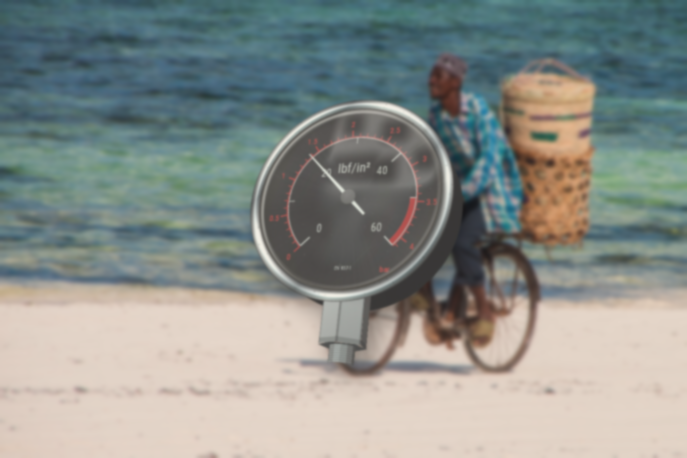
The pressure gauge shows 20 psi
